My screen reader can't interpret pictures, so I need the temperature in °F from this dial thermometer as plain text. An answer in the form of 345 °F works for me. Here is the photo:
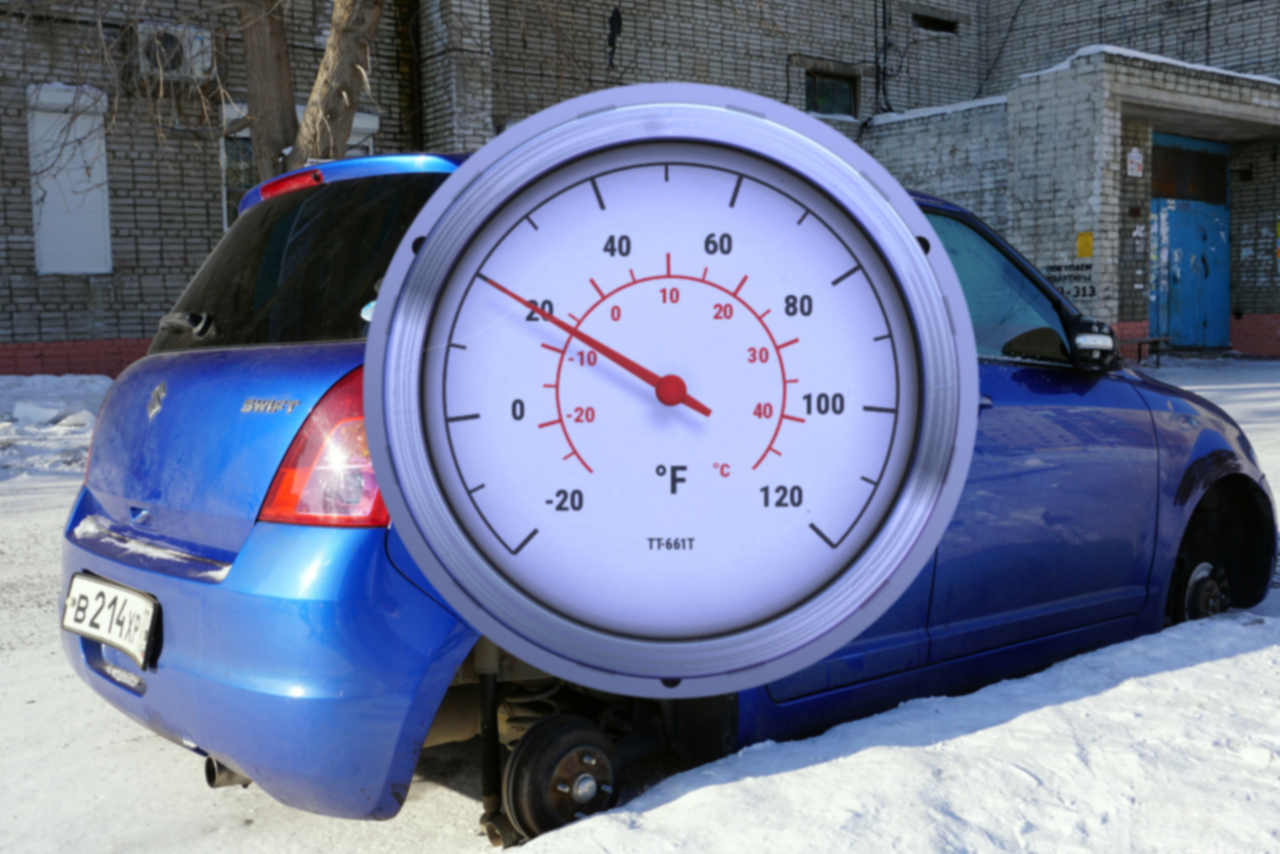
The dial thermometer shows 20 °F
